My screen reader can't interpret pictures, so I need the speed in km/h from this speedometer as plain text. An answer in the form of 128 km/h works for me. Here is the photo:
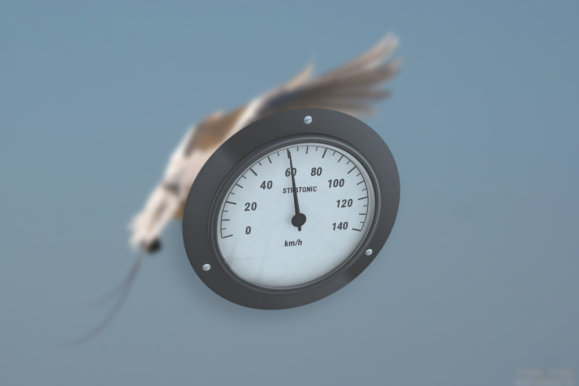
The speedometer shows 60 km/h
